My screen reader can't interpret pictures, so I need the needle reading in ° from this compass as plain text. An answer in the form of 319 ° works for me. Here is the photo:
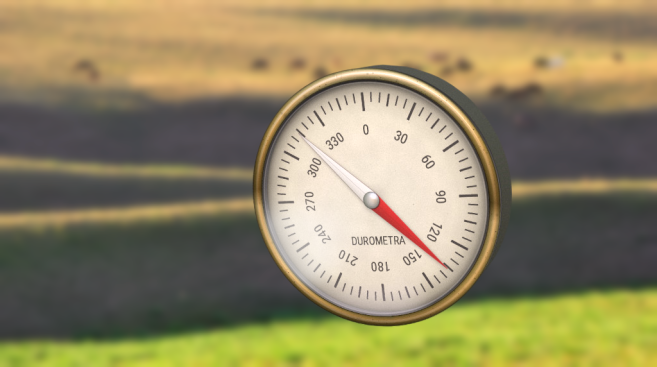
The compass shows 135 °
